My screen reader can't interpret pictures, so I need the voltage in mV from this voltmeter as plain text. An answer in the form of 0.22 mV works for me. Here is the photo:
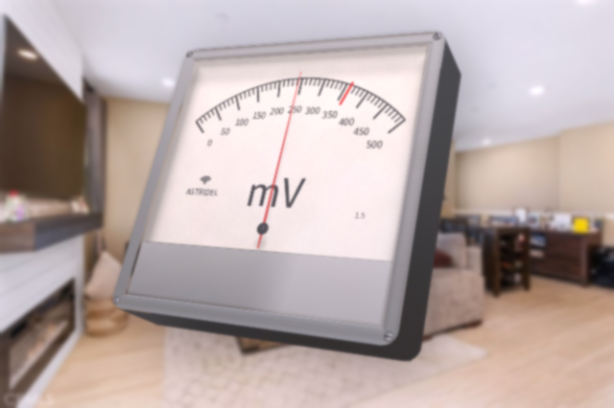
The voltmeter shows 250 mV
